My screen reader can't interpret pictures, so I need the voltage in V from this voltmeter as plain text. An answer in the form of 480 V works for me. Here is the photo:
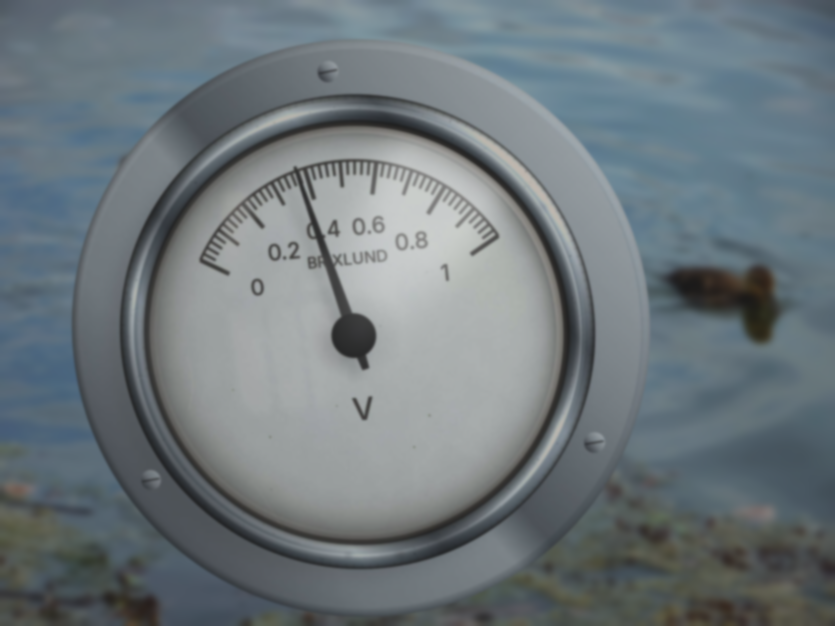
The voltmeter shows 0.38 V
